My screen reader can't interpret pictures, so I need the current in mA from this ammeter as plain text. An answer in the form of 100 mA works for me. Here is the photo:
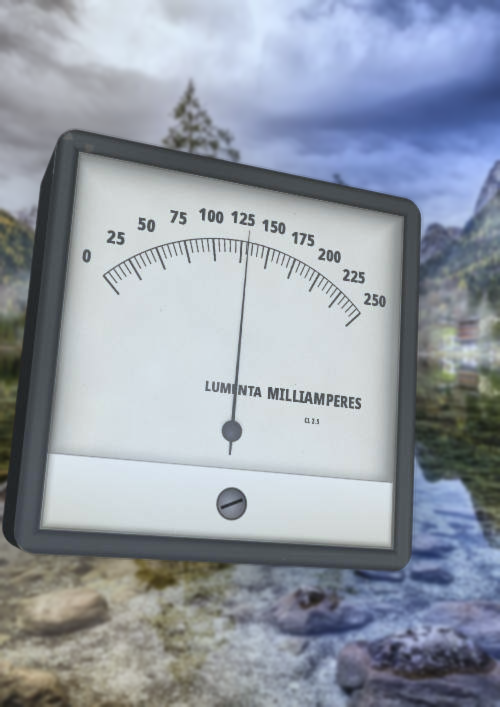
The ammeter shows 130 mA
